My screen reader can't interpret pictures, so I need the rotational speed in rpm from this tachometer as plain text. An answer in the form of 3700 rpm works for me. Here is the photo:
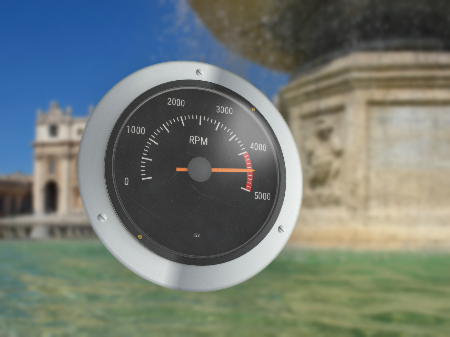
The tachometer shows 4500 rpm
